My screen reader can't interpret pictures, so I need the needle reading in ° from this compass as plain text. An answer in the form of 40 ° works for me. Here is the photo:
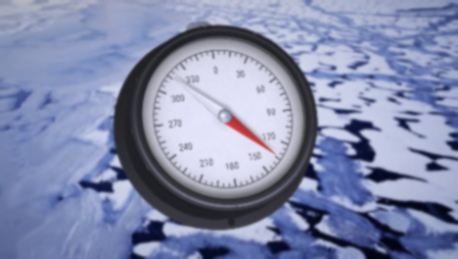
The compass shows 135 °
